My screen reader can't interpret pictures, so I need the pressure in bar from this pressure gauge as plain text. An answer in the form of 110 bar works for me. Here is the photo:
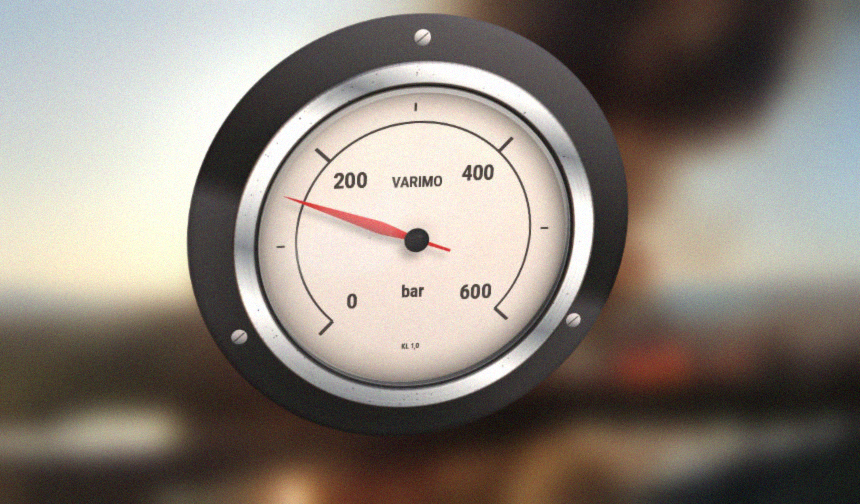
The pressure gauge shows 150 bar
